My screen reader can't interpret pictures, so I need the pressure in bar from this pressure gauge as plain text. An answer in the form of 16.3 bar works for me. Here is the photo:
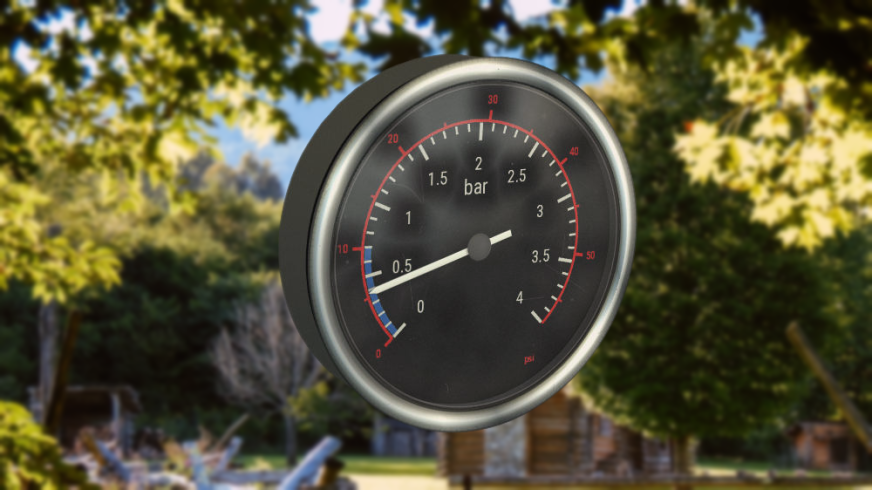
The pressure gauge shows 0.4 bar
